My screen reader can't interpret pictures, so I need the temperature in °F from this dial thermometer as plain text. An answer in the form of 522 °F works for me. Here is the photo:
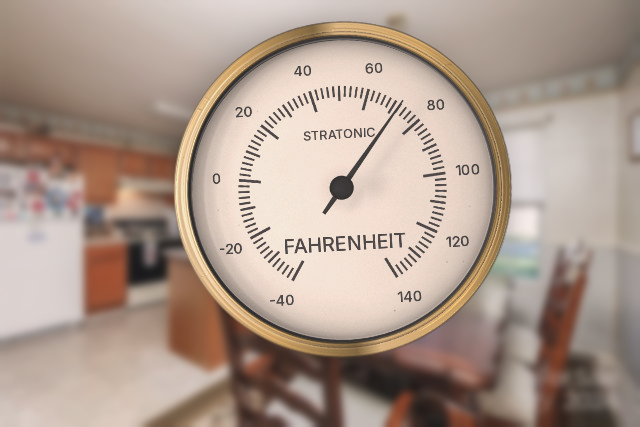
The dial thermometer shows 72 °F
